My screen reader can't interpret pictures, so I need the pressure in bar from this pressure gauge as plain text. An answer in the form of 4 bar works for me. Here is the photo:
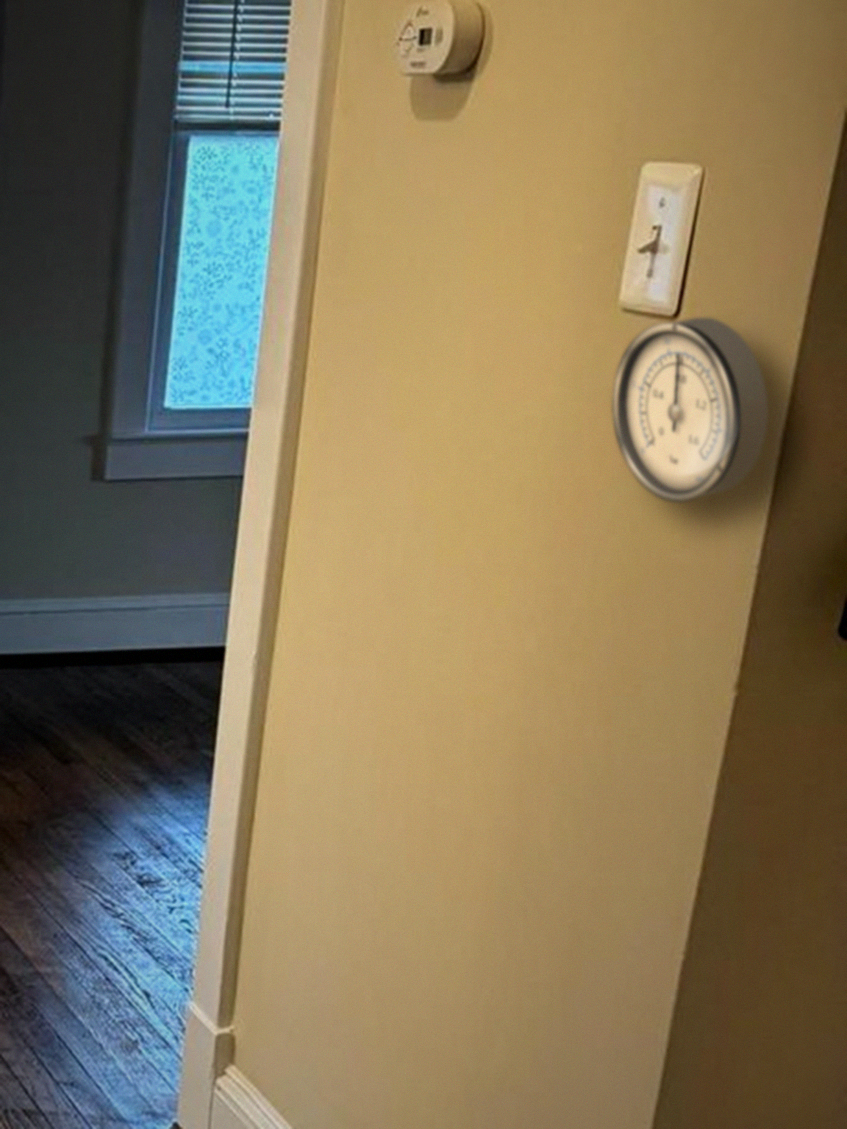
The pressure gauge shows 0.8 bar
